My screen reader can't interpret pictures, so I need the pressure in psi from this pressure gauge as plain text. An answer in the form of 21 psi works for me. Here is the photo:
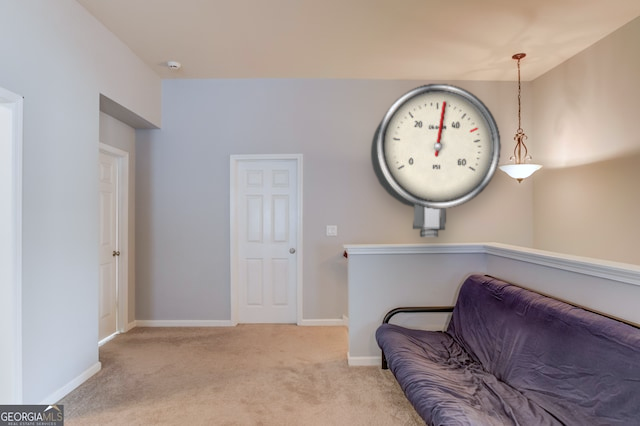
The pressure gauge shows 32 psi
